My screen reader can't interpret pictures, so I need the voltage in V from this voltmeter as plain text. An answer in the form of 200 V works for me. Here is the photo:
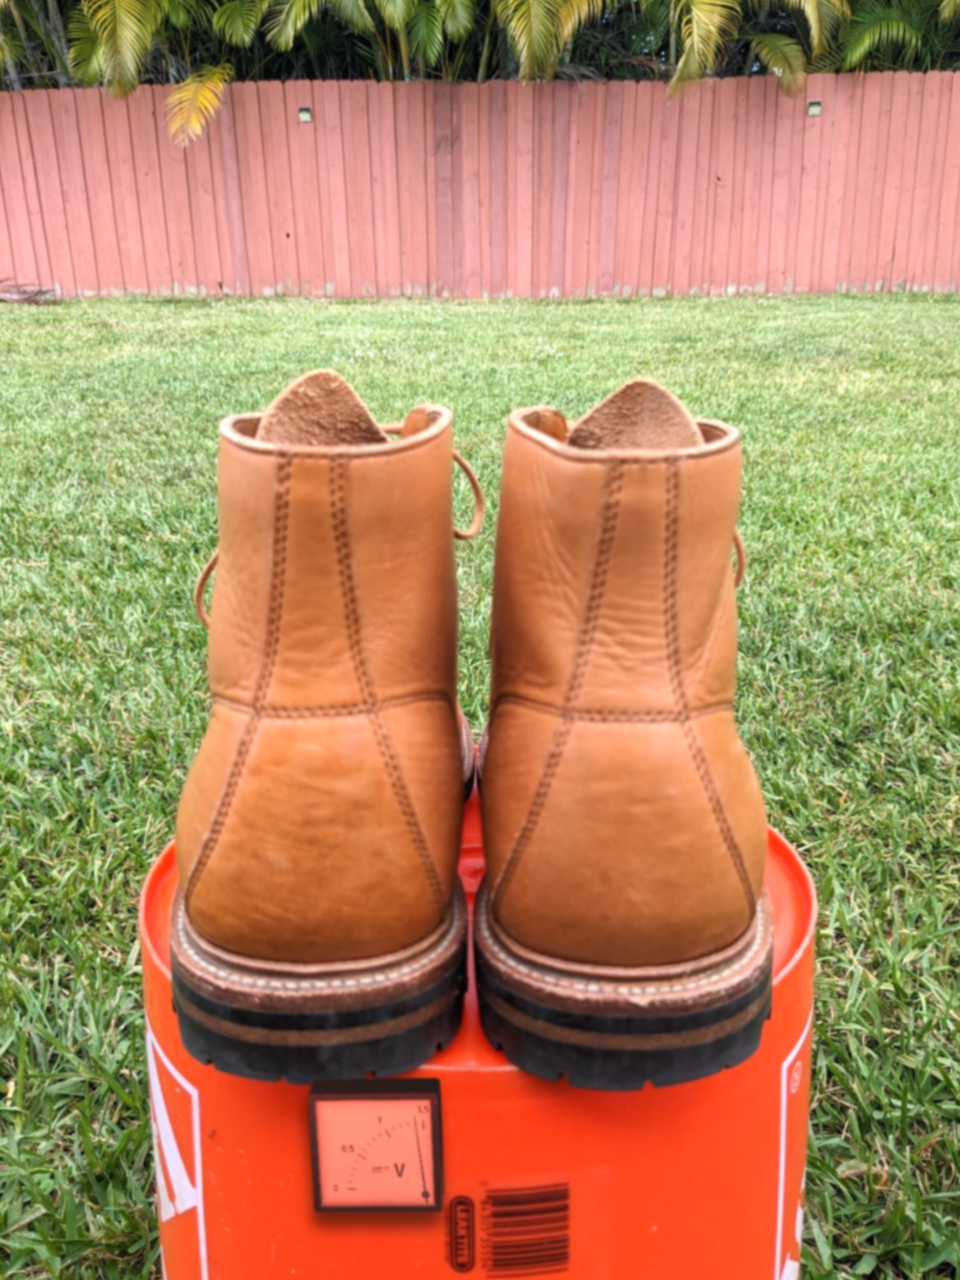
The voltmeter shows 1.4 V
